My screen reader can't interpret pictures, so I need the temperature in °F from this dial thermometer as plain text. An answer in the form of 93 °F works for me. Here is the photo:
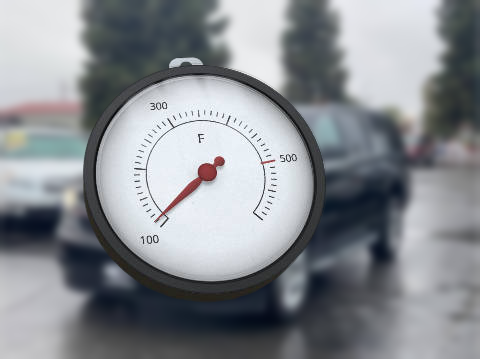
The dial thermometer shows 110 °F
